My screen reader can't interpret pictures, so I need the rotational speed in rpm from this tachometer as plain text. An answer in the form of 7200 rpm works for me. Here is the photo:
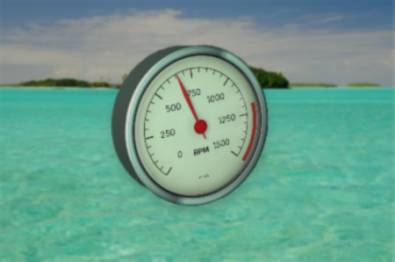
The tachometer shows 650 rpm
